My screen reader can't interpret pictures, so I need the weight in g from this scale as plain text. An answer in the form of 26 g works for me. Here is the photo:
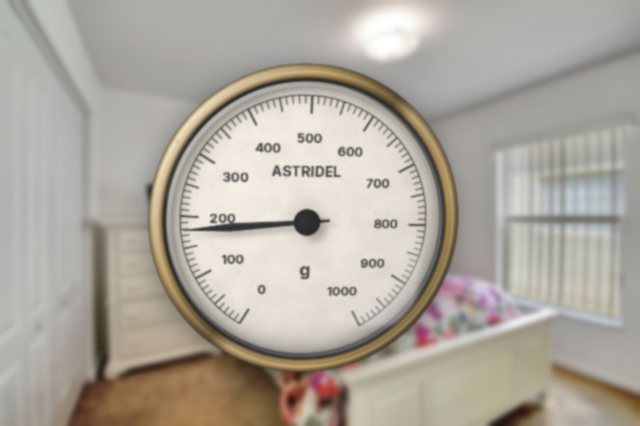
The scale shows 180 g
